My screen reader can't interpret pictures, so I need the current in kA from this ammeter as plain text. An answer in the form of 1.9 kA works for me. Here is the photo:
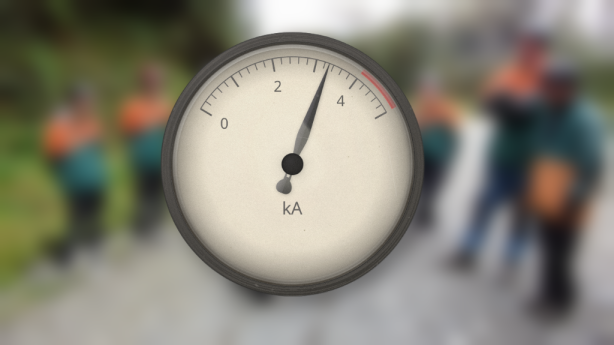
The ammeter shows 3.3 kA
